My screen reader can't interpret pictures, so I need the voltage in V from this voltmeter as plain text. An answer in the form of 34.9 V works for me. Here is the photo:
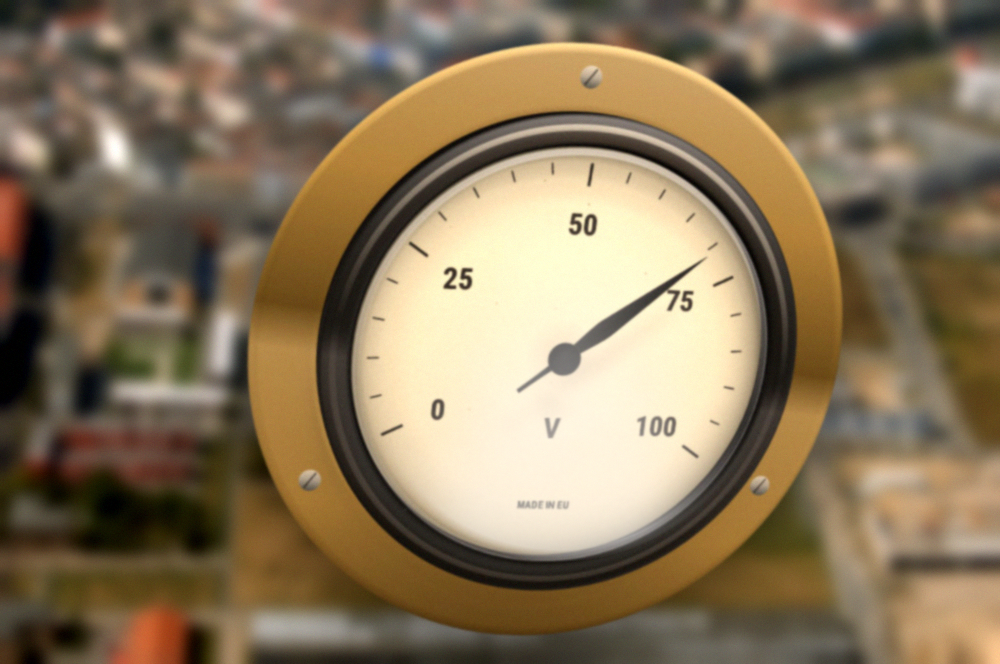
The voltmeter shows 70 V
